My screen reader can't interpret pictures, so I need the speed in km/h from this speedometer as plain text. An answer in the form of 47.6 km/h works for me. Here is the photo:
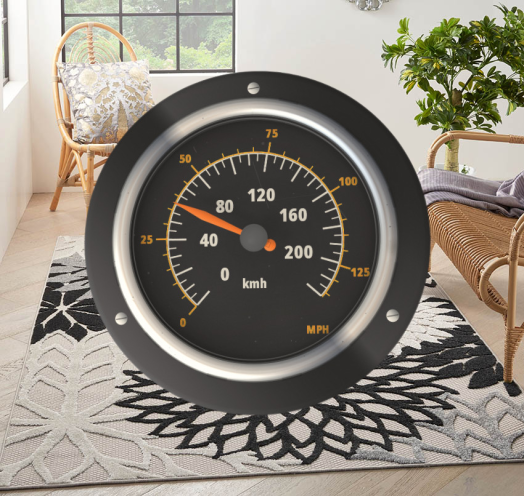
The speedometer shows 60 km/h
